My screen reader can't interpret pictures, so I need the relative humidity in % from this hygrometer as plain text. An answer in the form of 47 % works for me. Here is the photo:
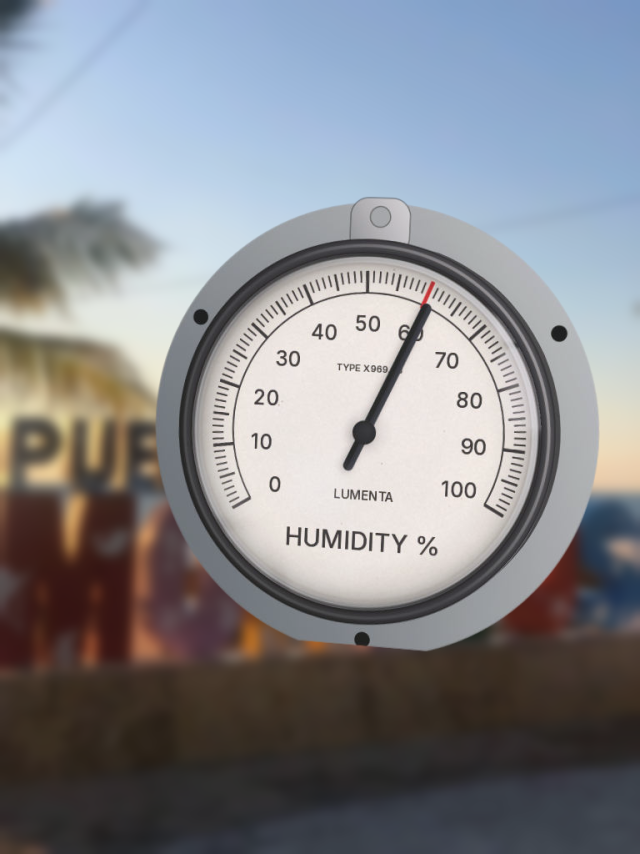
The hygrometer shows 61 %
